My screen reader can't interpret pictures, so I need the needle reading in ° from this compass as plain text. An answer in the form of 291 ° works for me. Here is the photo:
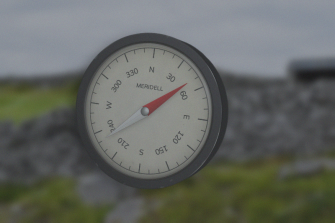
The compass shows 50 °
